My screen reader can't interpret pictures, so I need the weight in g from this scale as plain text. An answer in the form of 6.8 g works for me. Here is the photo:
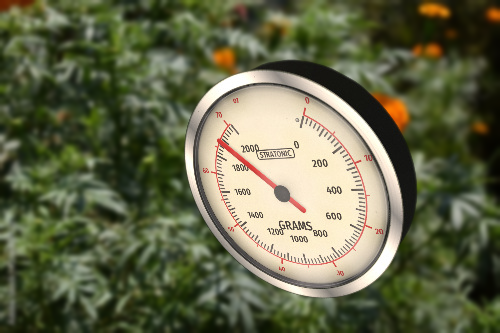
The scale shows 1900 g
